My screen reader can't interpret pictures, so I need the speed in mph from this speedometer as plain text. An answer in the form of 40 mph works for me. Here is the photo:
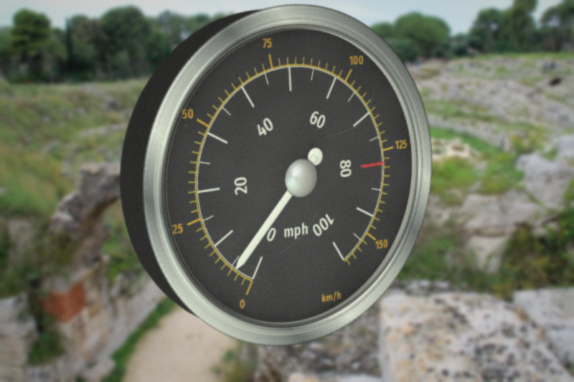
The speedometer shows 5 mph
